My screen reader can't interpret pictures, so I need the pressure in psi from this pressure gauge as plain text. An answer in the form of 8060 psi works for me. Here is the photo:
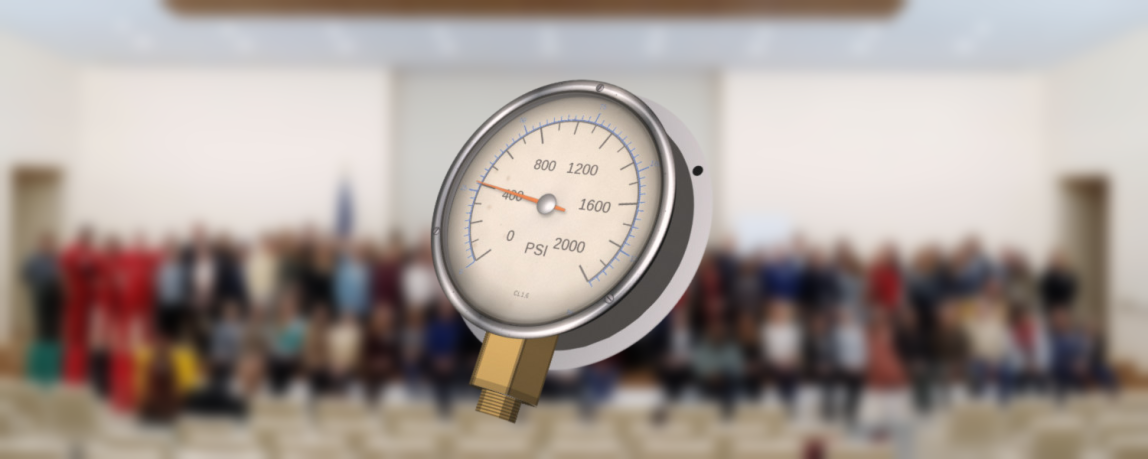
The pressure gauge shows 400 psi
